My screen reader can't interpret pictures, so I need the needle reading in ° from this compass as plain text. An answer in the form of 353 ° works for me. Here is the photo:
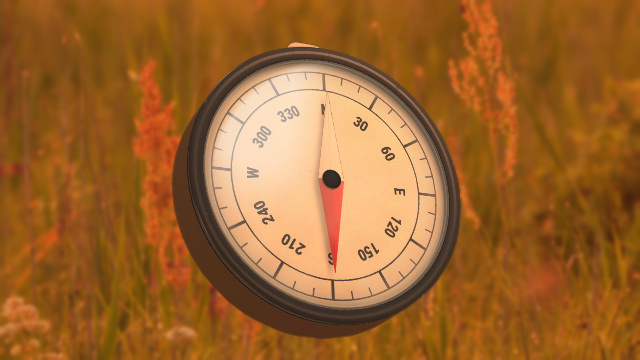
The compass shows 180 °
